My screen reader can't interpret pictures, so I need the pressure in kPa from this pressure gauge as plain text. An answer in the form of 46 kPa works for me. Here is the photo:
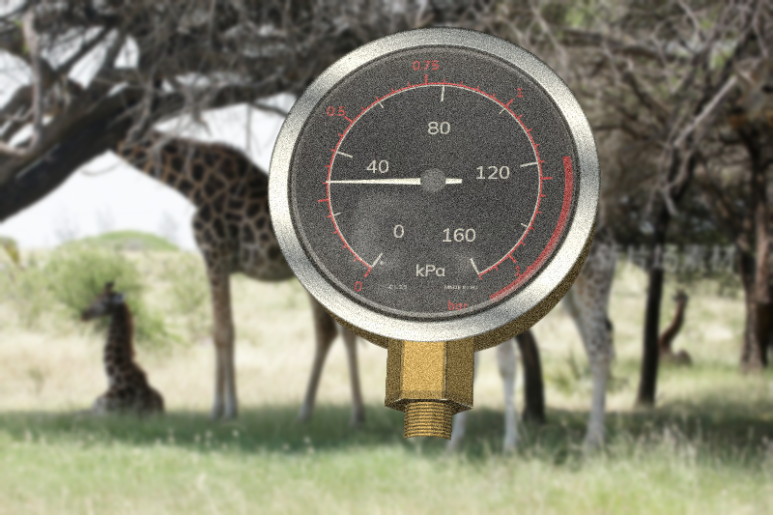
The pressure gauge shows 30 kPa
